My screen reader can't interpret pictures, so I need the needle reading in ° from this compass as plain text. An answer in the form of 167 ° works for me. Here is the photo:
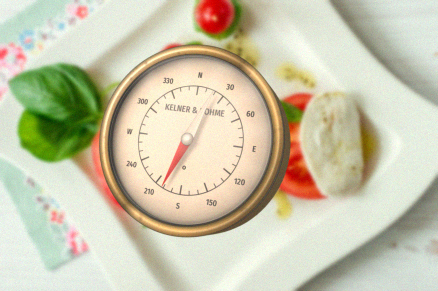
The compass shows 200 °
